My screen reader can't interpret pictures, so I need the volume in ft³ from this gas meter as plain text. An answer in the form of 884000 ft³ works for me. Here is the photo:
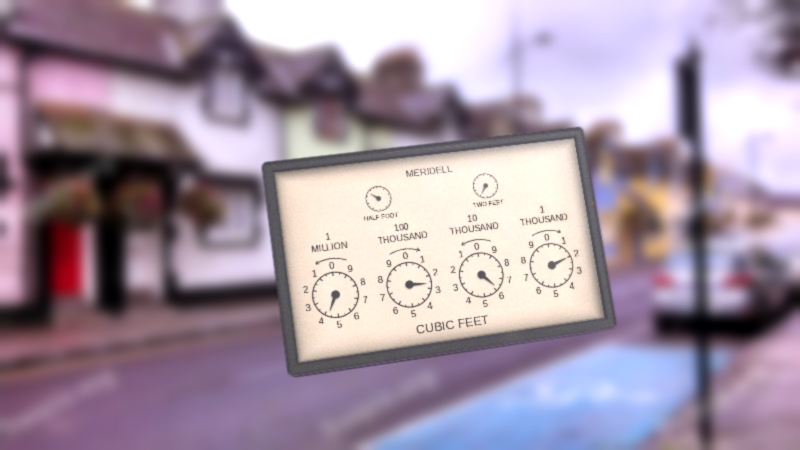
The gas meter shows 426200 ft³
